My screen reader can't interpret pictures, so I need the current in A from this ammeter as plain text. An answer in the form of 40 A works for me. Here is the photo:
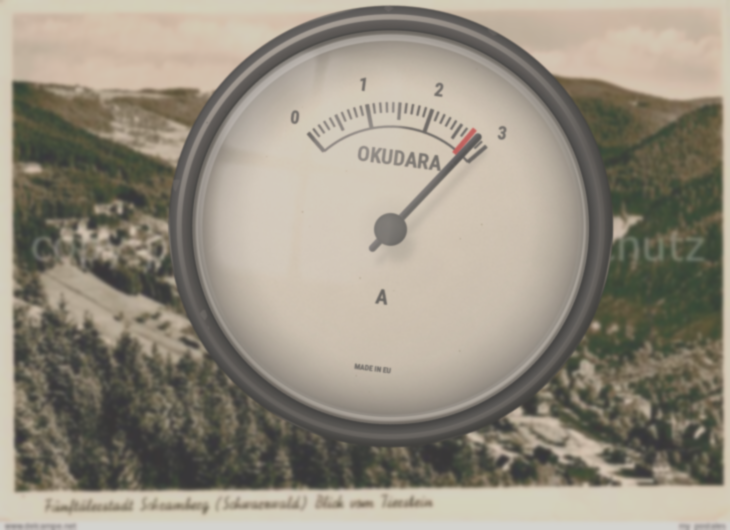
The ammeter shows 2.8 A
